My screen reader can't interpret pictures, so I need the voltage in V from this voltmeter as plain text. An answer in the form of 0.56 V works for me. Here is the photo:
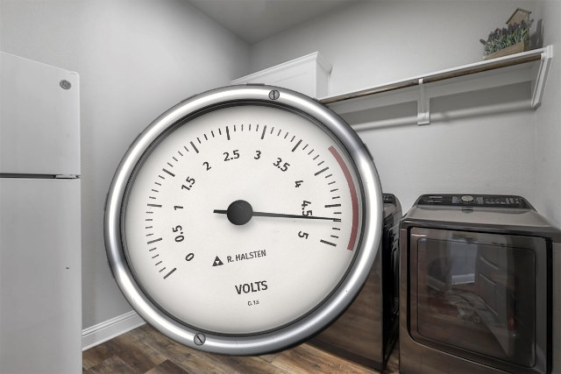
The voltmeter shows 4.7 V
